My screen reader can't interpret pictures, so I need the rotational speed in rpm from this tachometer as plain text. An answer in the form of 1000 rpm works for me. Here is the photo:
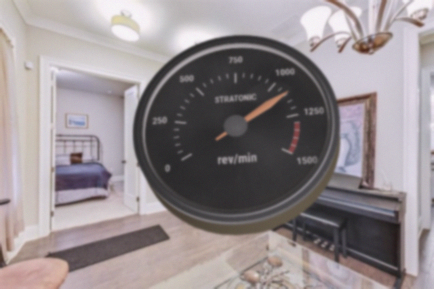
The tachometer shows 1100 rpm
